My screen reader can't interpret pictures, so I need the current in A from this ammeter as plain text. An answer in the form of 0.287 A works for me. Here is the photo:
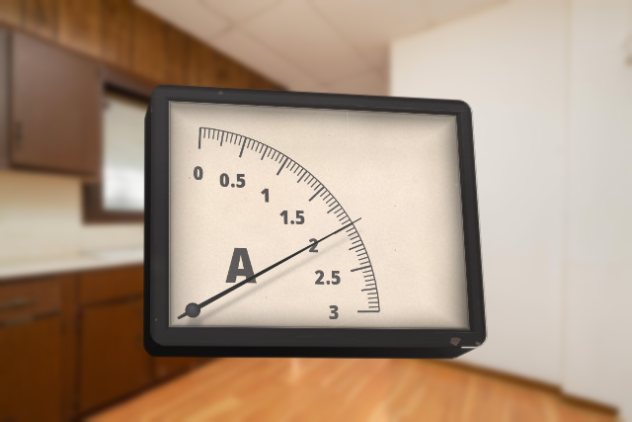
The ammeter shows 2 A
